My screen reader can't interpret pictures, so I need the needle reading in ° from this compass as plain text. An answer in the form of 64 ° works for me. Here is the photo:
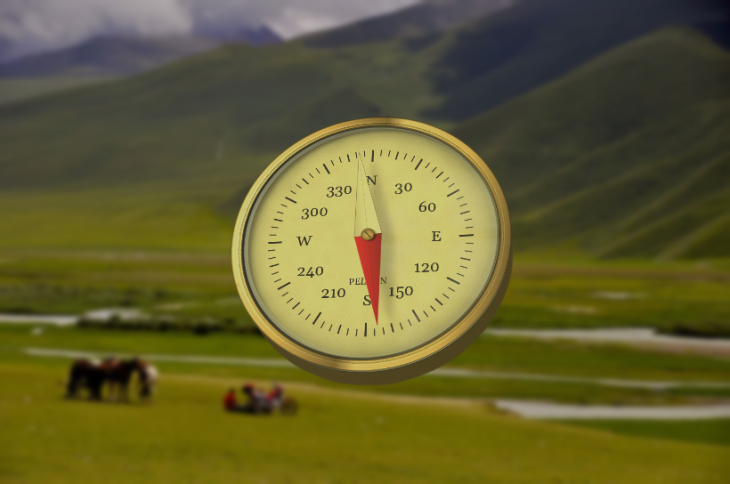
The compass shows 172.5 °
